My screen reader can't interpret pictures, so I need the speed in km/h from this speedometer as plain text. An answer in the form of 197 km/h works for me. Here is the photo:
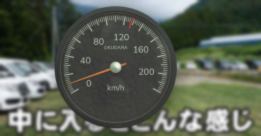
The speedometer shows 10 km/h
